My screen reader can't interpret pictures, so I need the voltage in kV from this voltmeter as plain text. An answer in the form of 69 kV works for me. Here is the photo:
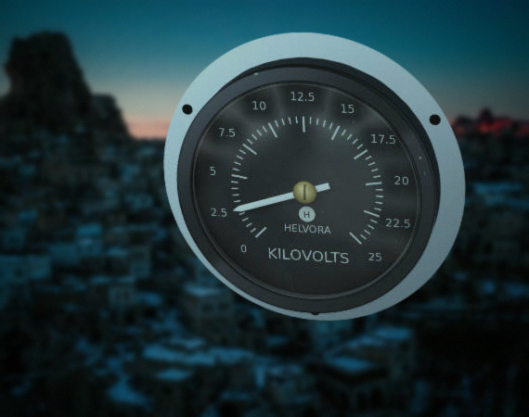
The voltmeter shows 2.5 kV
